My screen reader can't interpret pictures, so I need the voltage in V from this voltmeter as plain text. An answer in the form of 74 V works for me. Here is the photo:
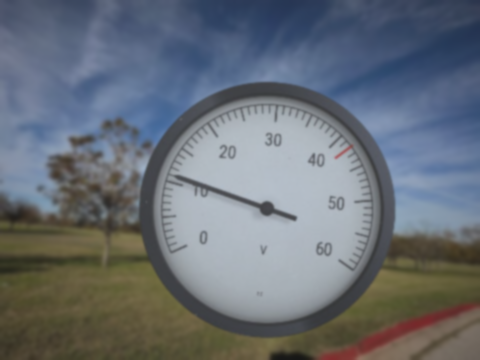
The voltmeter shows 11 V
